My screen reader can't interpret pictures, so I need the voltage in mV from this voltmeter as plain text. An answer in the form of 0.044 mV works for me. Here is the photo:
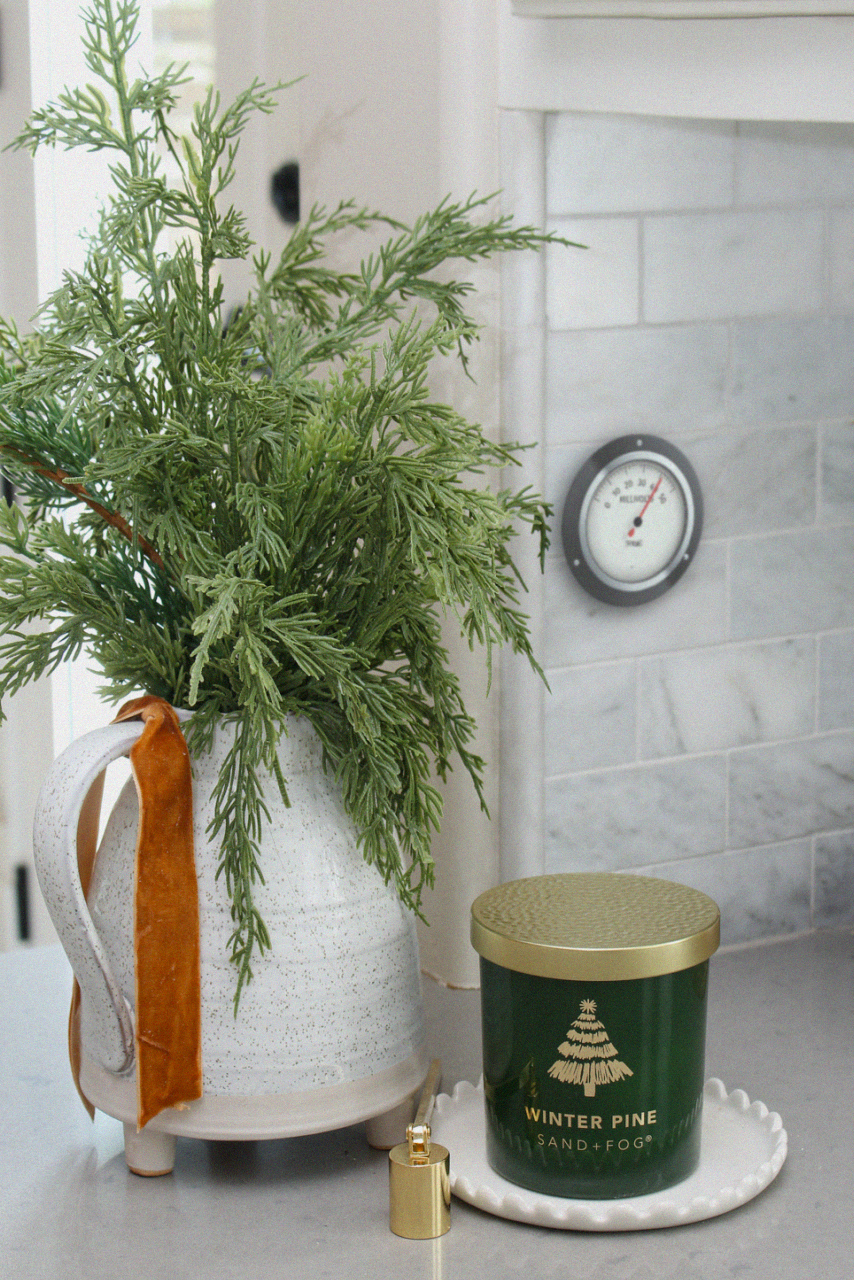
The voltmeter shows 40 mV
